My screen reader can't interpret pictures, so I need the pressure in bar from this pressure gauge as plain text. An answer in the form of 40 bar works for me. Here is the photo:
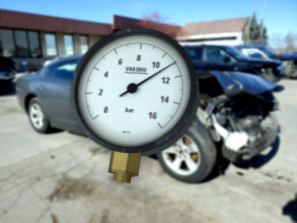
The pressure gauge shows 11 bar
